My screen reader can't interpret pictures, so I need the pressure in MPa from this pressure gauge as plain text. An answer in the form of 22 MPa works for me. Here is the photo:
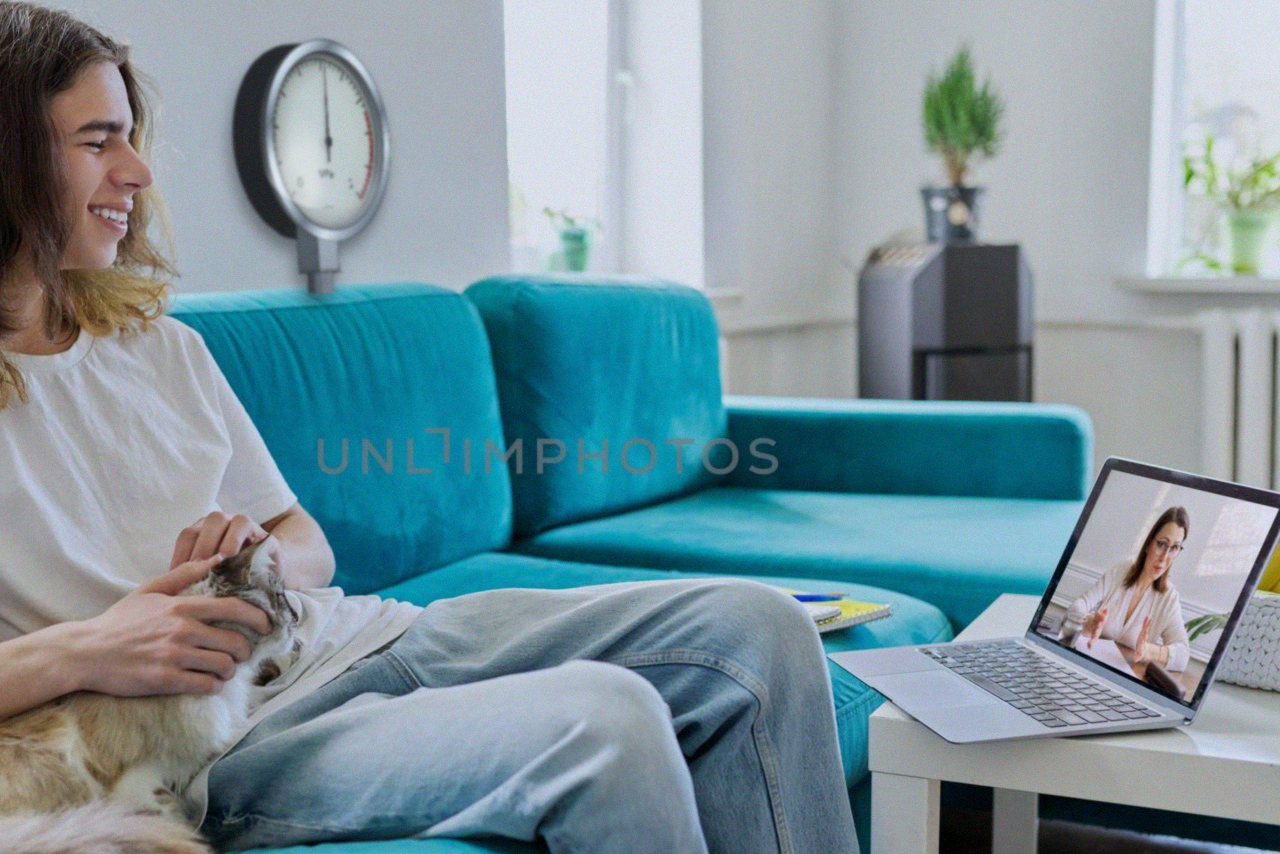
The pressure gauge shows 0.5 MPa
